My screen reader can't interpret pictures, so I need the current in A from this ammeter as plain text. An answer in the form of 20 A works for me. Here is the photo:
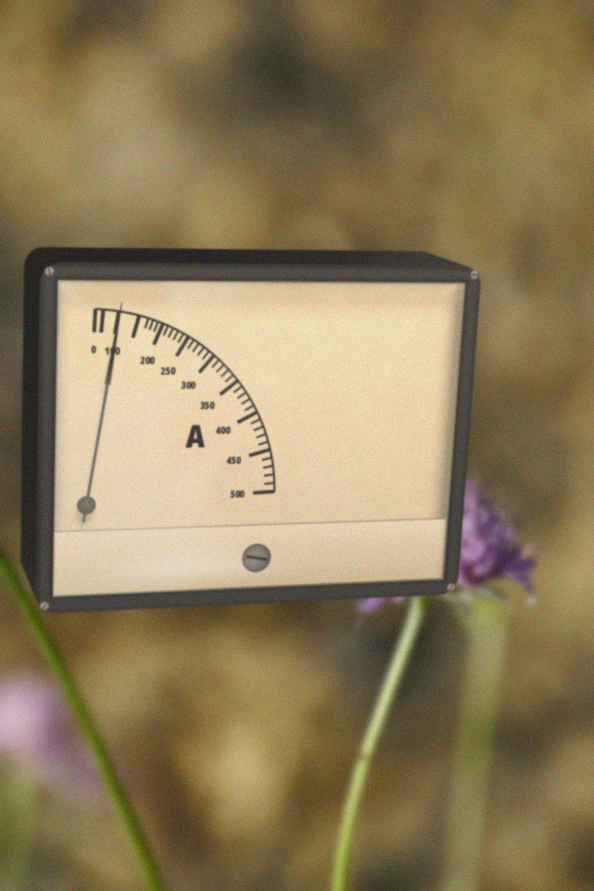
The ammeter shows 100 A
